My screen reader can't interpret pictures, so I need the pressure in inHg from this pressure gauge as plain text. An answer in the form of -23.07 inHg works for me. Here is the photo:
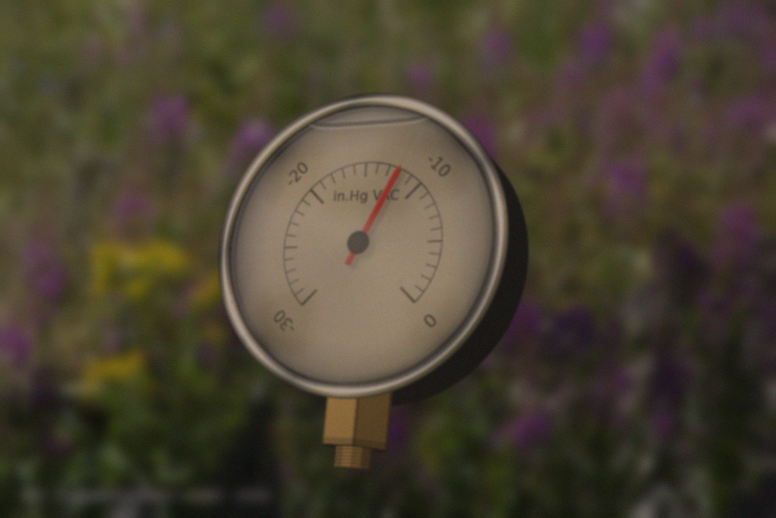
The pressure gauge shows -12 inHg
